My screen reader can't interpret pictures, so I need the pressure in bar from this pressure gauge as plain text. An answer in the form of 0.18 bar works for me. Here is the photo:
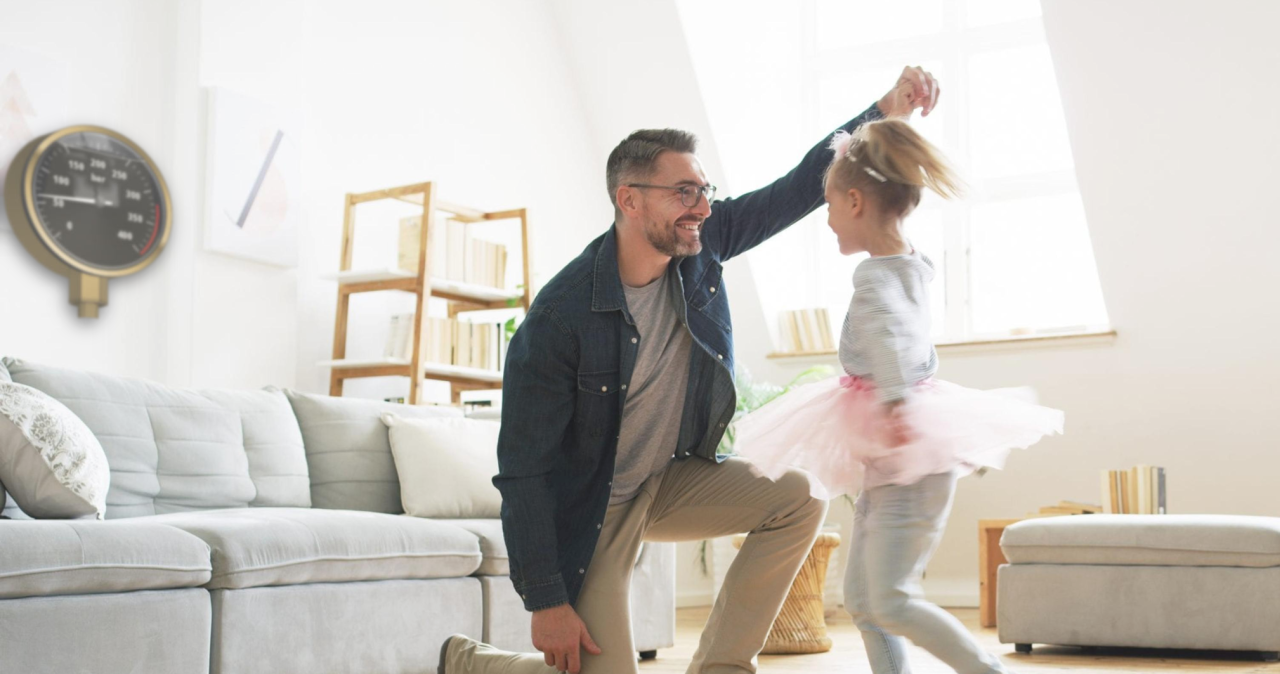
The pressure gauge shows 60 bar
